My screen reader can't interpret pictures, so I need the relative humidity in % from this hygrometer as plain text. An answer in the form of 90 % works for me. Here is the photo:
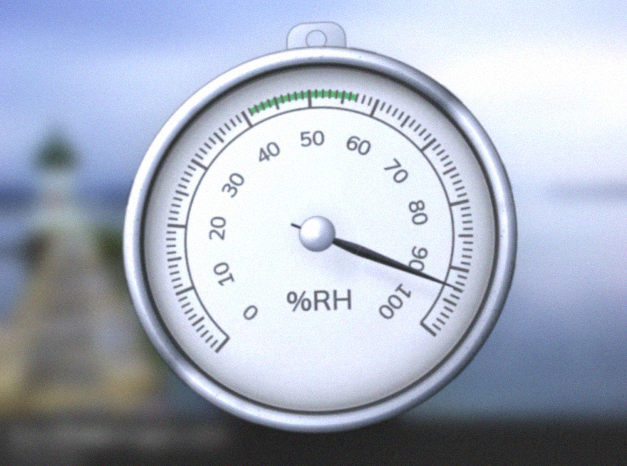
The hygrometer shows 93 %
